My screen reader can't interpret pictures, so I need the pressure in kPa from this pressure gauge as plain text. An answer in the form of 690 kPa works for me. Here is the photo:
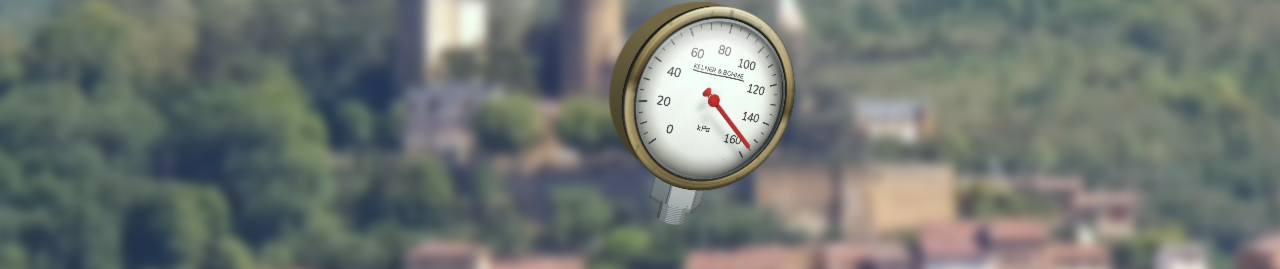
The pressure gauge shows 155 kPa
